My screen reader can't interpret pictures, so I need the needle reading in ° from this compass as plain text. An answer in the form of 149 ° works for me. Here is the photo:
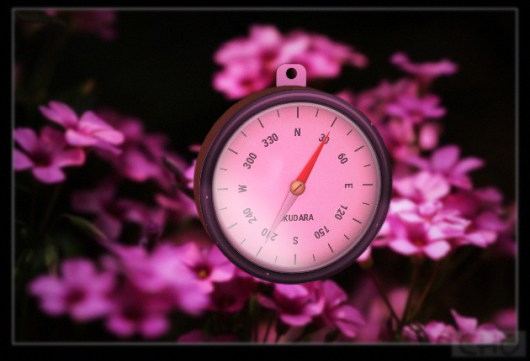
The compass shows 30 °
